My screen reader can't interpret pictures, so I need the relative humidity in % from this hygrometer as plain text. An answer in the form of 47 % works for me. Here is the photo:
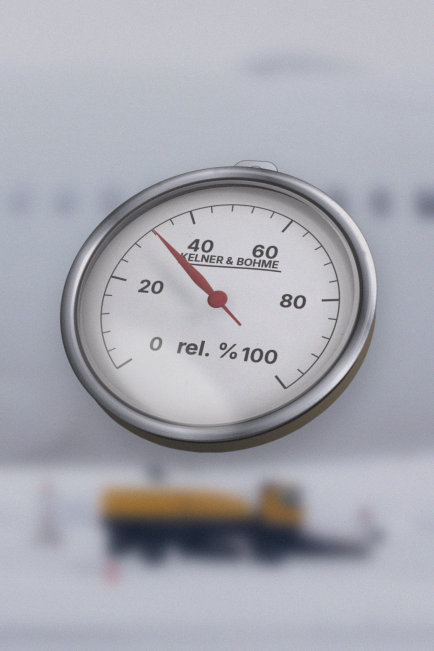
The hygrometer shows 32 %
